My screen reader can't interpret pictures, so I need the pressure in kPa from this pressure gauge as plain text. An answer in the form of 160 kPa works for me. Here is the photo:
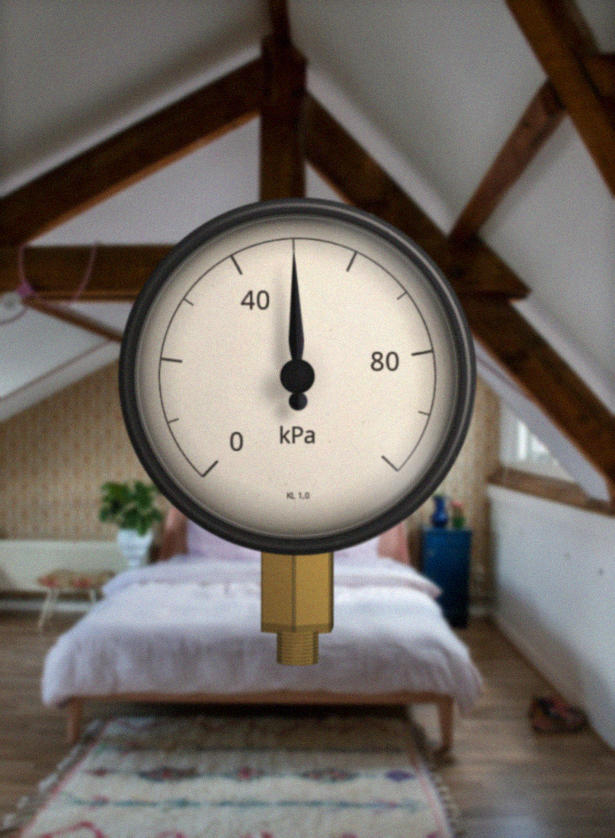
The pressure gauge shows 50 kPa
